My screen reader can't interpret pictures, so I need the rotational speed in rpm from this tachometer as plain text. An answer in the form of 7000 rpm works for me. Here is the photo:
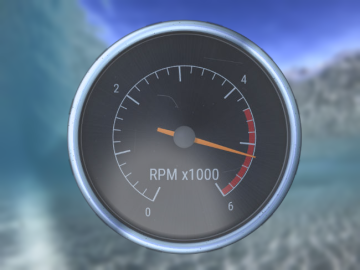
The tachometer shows 5200 rpm
